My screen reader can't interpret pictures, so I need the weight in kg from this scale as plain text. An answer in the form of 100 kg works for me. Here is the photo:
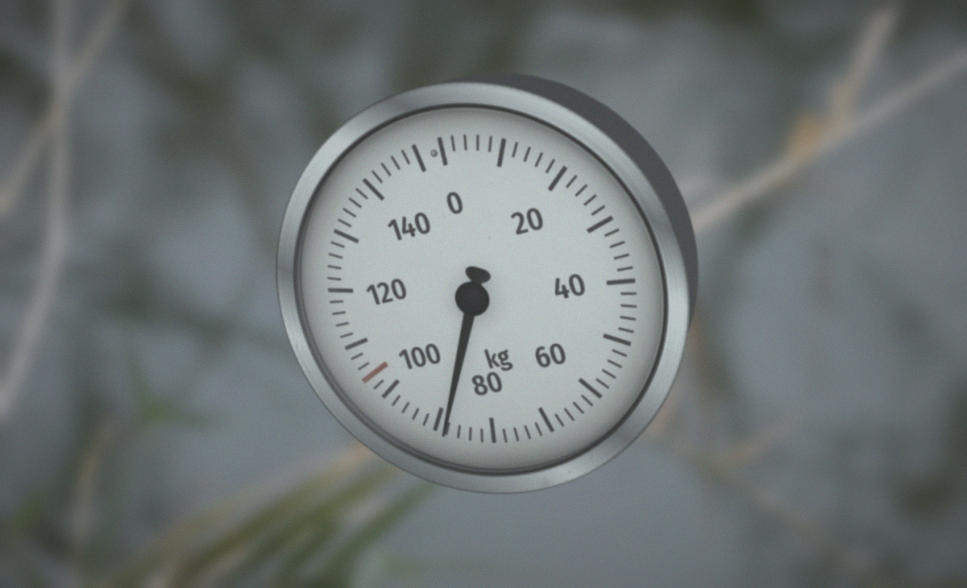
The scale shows 88 kg
